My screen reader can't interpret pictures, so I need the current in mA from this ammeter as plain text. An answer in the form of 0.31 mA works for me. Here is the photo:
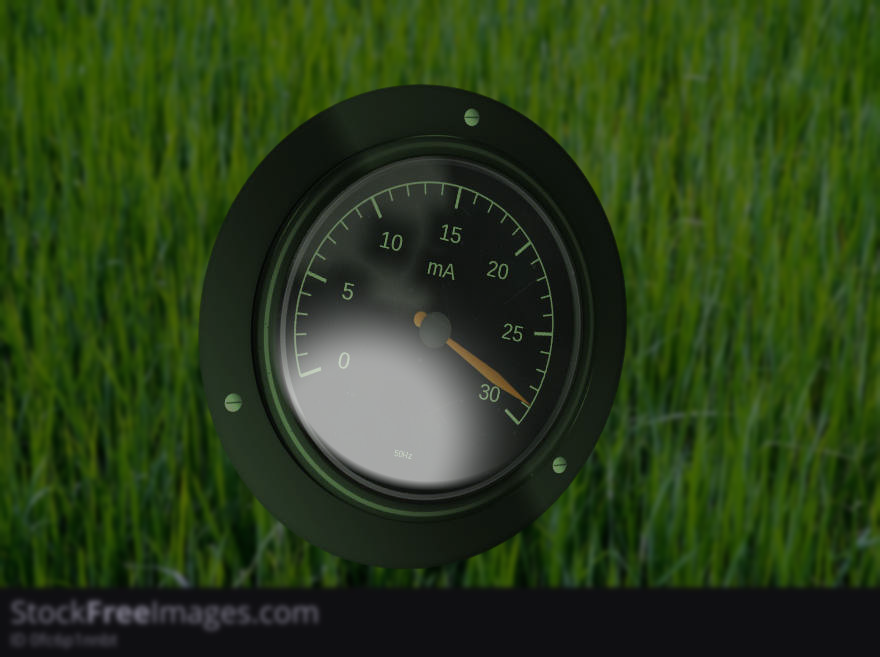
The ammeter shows 29 mA
